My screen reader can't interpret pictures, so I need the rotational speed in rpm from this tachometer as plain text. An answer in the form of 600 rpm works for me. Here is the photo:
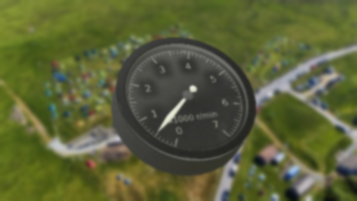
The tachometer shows 500 rpm
